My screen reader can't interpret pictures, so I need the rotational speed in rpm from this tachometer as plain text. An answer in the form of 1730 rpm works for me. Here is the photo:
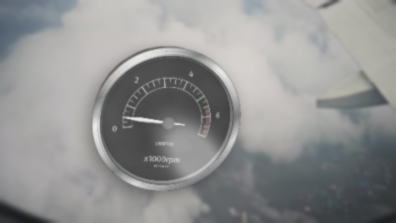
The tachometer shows 500 rpm
